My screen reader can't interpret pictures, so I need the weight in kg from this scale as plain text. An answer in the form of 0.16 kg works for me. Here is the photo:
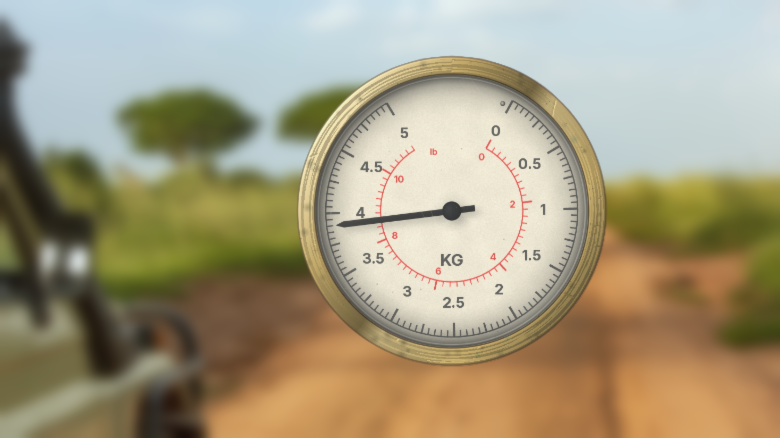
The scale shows 3.9 kg
